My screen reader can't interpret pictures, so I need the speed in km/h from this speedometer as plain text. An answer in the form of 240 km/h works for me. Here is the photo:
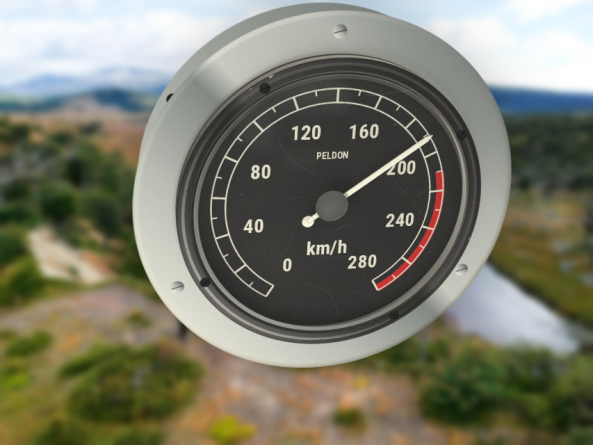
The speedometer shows 190 km/h
